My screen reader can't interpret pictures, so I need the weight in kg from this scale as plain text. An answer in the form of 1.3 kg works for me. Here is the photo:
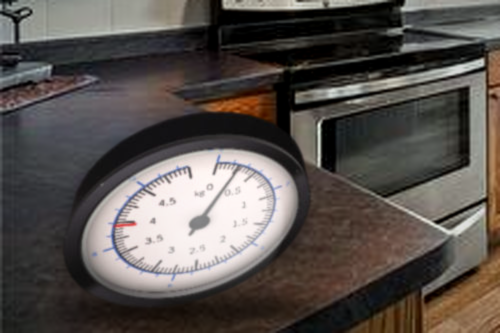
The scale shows 0.25 kg
